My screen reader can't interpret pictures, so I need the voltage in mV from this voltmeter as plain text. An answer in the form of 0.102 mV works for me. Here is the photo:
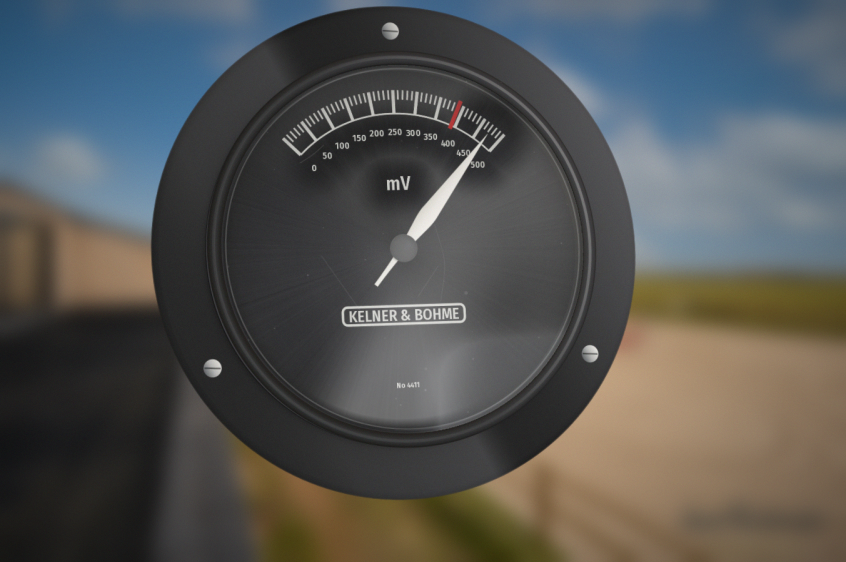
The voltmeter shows 470 mV
